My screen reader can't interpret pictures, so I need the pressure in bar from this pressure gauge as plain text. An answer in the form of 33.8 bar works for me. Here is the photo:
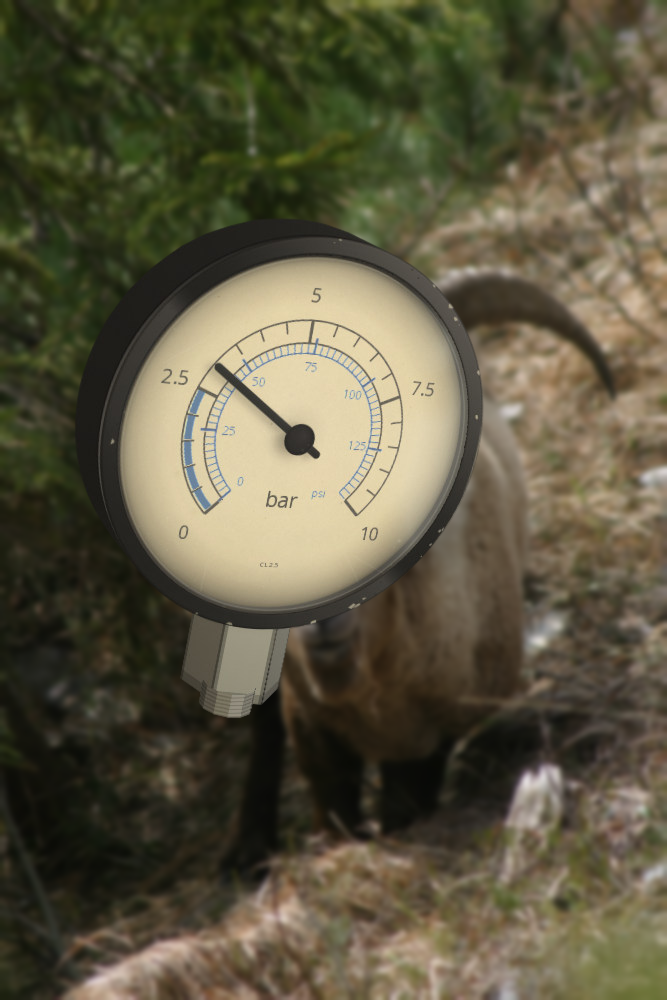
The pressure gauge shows 3 bar
